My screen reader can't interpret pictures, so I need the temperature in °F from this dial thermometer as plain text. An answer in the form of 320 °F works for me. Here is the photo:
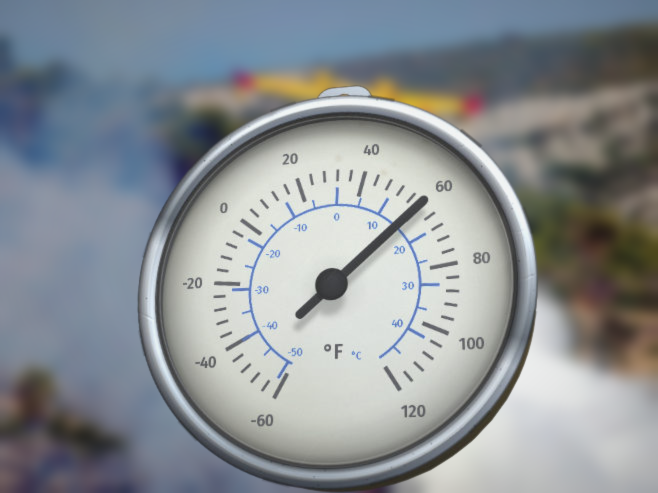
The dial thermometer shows 60 °F
